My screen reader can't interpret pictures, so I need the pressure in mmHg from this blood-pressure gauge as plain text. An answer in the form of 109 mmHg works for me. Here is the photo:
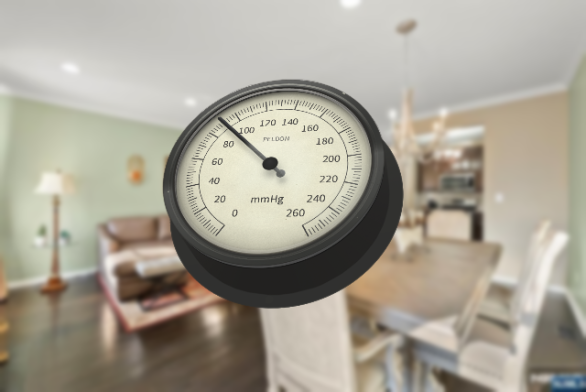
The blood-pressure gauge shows 90 mmHg
